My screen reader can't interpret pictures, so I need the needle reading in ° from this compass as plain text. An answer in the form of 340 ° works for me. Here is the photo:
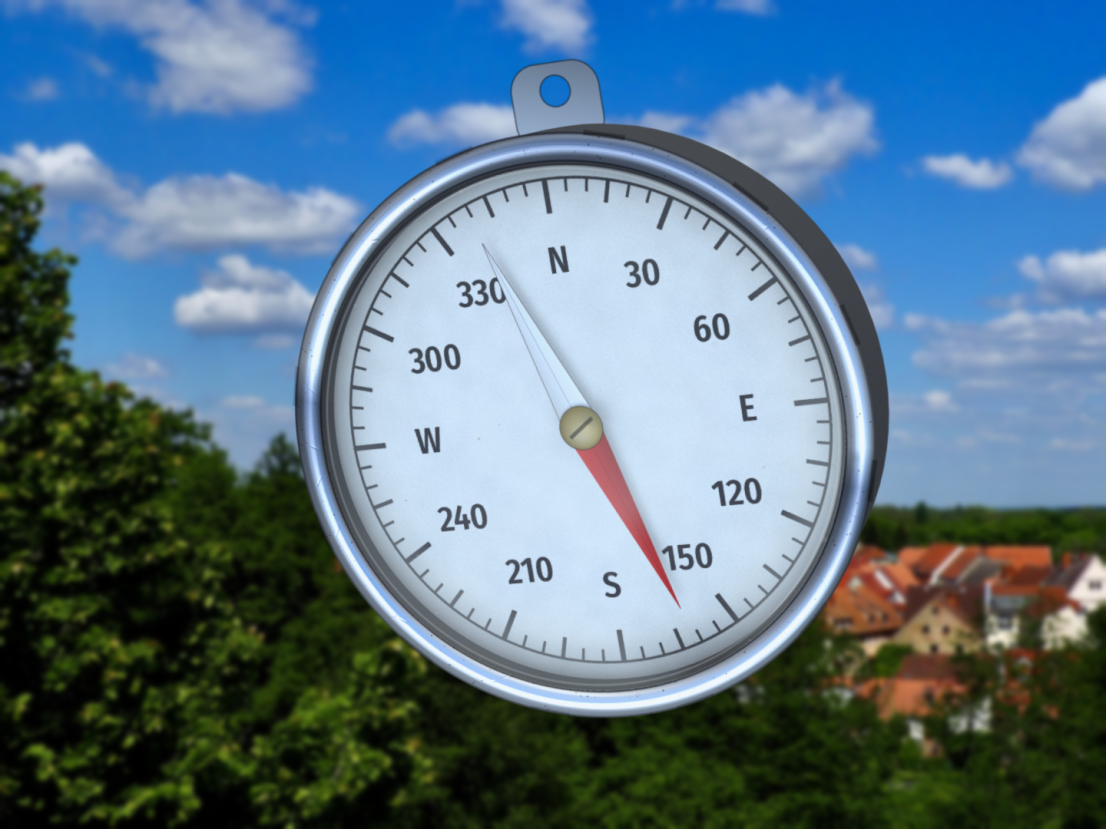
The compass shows 160 °
